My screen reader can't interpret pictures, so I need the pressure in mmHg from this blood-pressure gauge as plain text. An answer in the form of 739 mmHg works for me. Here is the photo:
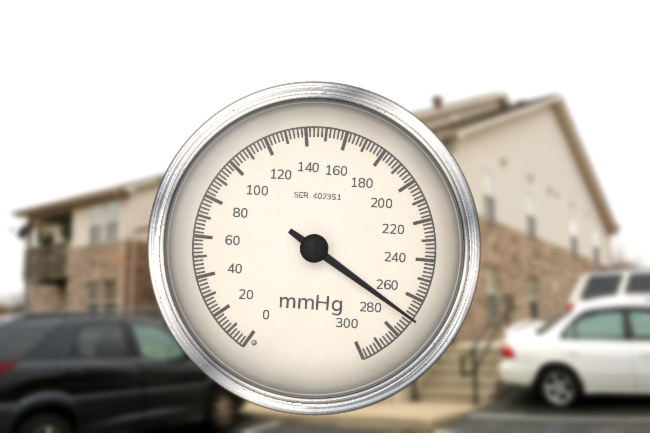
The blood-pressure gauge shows 270 mmHg
